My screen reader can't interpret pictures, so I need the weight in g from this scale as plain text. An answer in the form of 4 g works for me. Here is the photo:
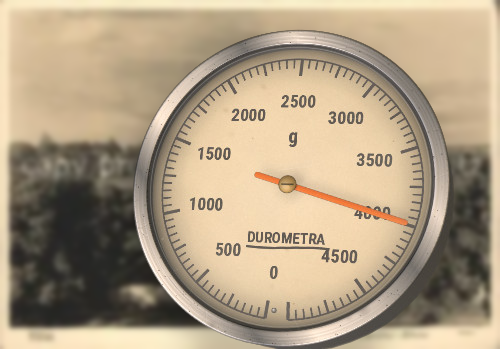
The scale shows 4000 g
